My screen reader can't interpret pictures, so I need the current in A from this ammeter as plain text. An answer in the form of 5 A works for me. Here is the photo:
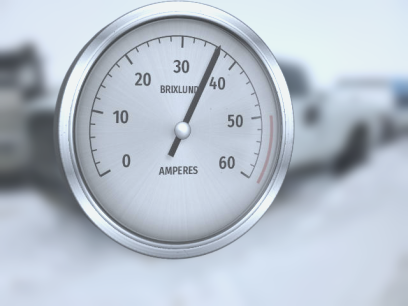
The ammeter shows 36 A
